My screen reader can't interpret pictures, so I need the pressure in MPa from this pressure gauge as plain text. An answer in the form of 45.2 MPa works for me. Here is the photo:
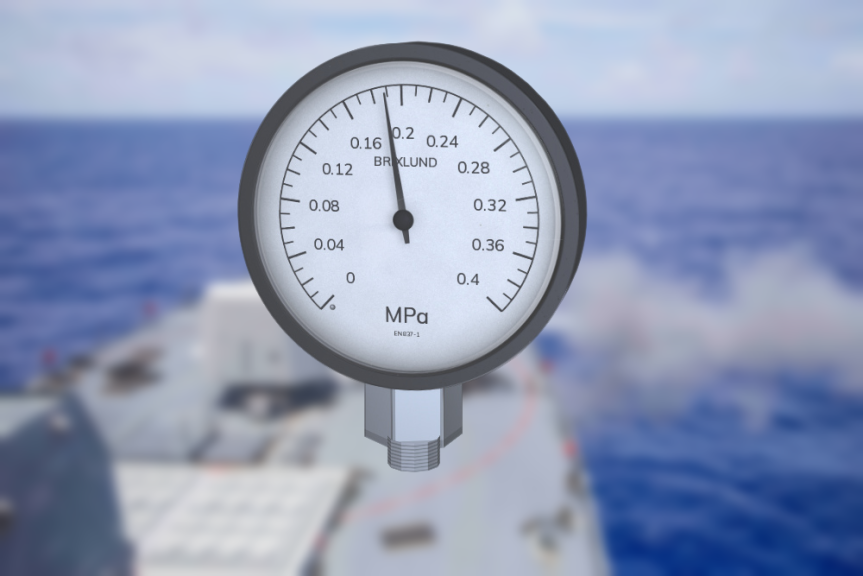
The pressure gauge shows 0.19 MPa
